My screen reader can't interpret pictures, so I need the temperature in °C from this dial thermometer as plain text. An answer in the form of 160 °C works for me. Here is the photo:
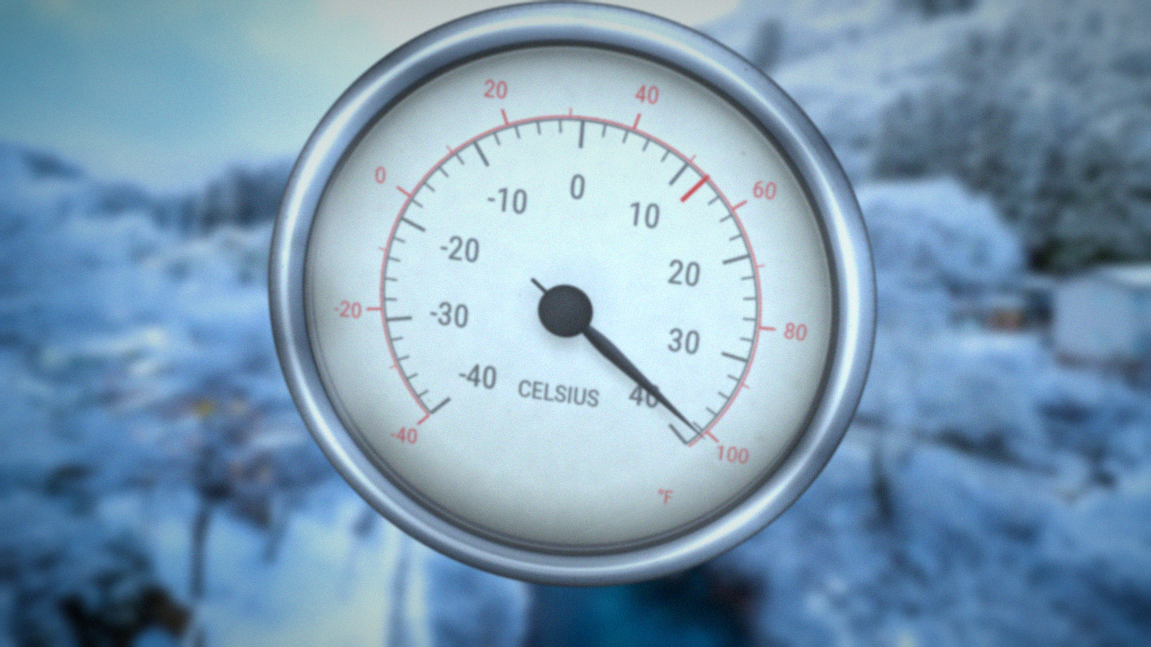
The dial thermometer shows 38 °C
